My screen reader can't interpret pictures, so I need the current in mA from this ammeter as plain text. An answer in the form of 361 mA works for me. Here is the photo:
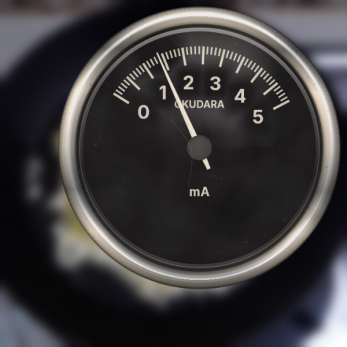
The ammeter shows 1.4 mA
